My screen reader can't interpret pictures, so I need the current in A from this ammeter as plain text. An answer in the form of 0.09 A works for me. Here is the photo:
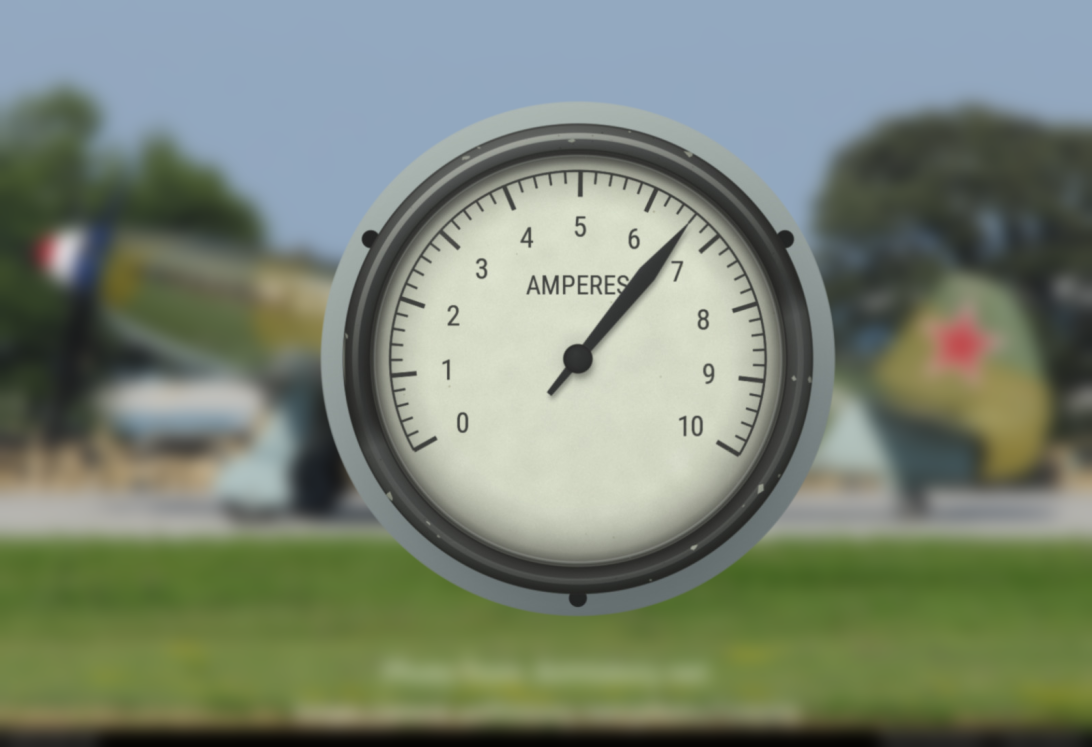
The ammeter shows 6.6 A
